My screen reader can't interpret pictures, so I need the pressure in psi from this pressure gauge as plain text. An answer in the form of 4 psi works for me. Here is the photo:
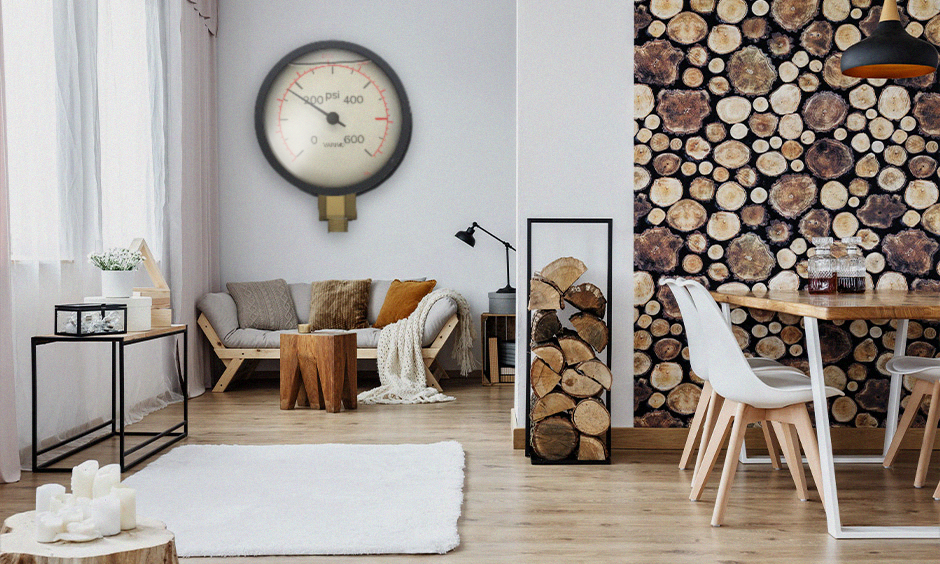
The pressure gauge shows 175 psi
